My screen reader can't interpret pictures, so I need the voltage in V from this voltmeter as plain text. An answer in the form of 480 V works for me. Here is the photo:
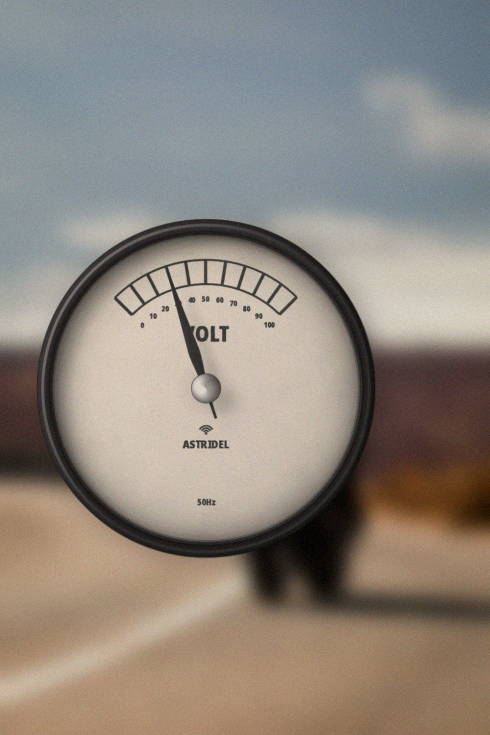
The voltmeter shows 30 V
